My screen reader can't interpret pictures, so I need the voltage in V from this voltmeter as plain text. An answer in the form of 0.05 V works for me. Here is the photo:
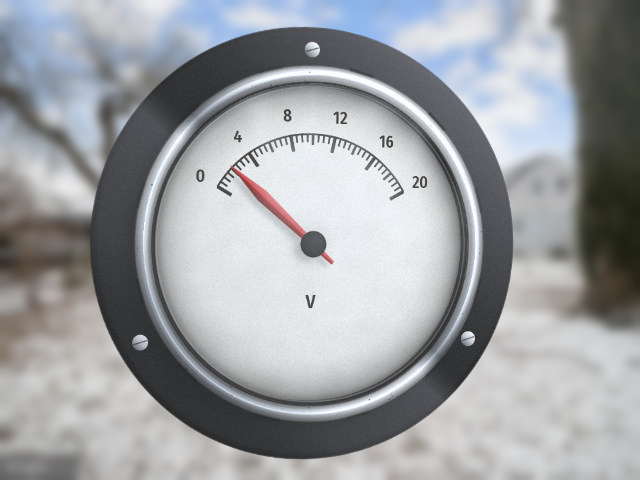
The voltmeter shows 2 V
